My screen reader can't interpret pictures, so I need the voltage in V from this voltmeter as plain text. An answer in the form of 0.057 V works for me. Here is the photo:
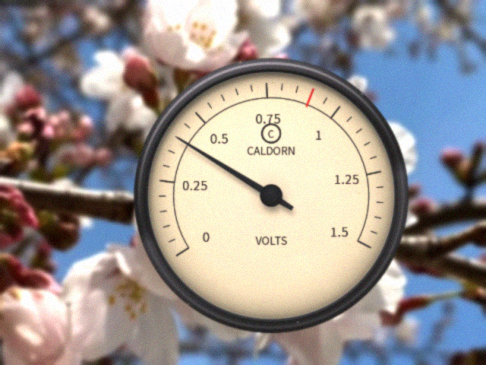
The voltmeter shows 0.4 V
